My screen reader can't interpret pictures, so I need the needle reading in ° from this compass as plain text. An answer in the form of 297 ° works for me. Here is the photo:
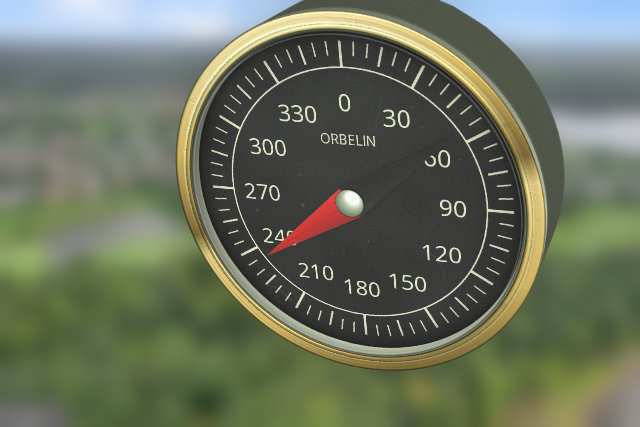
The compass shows 235 °
